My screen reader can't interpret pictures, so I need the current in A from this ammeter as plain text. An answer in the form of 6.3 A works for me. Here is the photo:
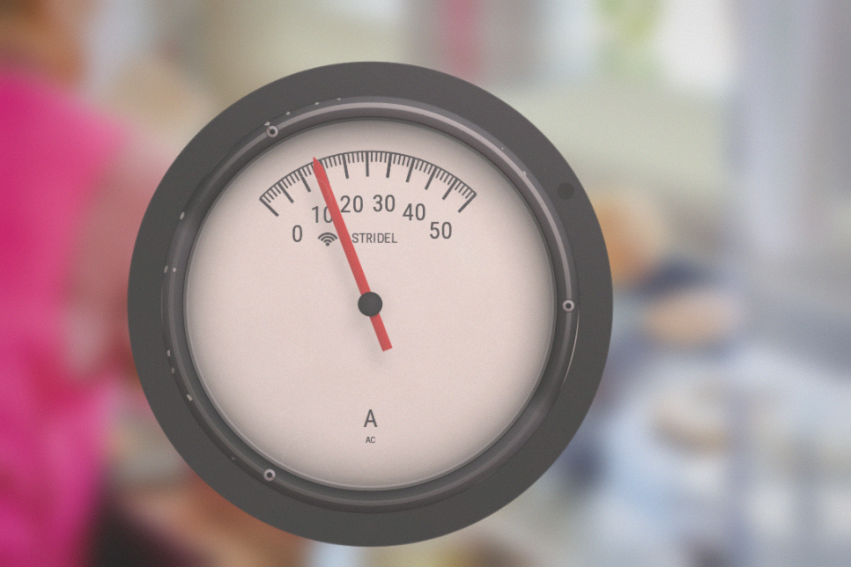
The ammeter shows 14 A
